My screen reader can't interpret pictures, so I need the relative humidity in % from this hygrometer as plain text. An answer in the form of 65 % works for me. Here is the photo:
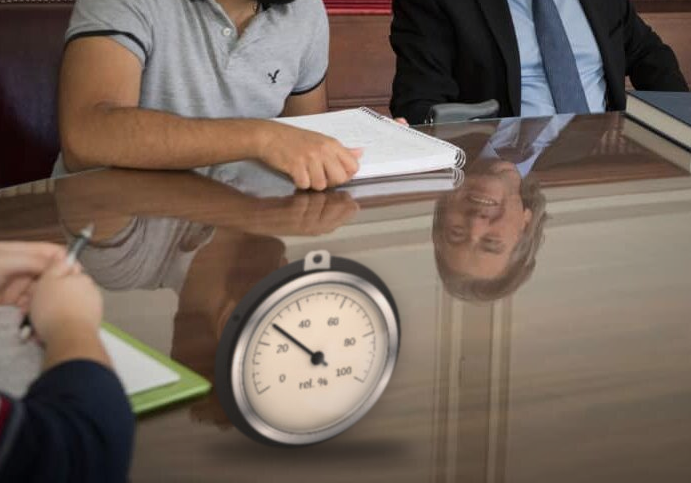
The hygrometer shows 28 %
